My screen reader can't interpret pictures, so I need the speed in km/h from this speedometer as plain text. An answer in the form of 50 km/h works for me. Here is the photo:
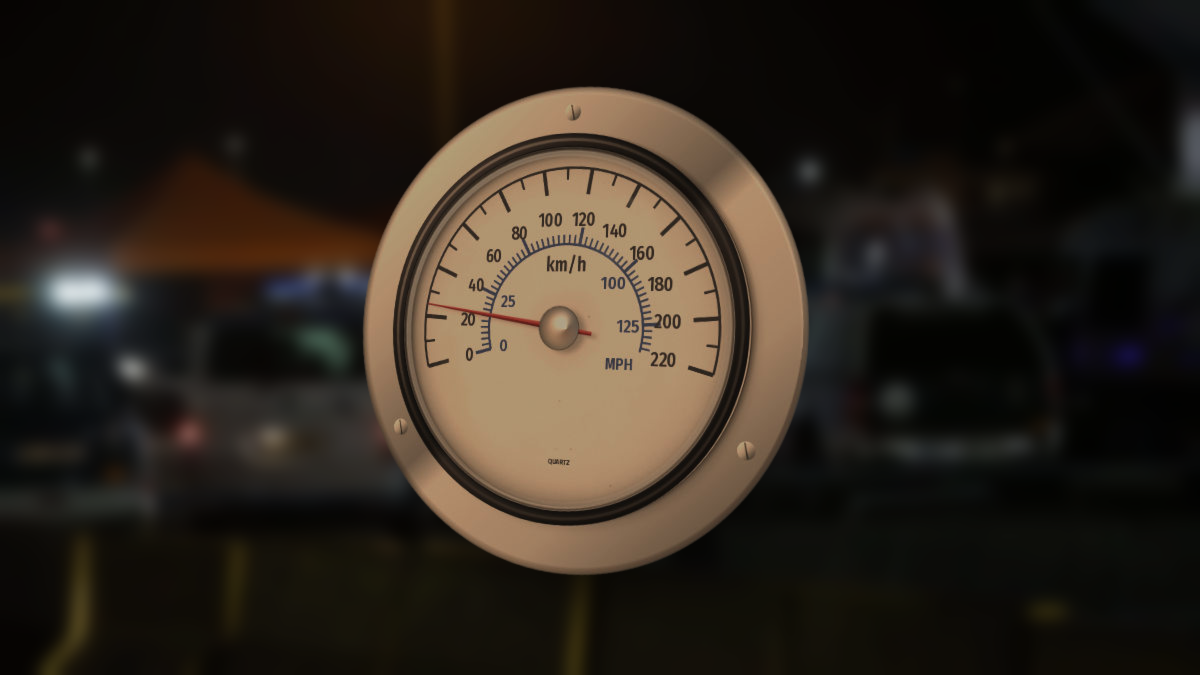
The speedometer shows 25 km/h
